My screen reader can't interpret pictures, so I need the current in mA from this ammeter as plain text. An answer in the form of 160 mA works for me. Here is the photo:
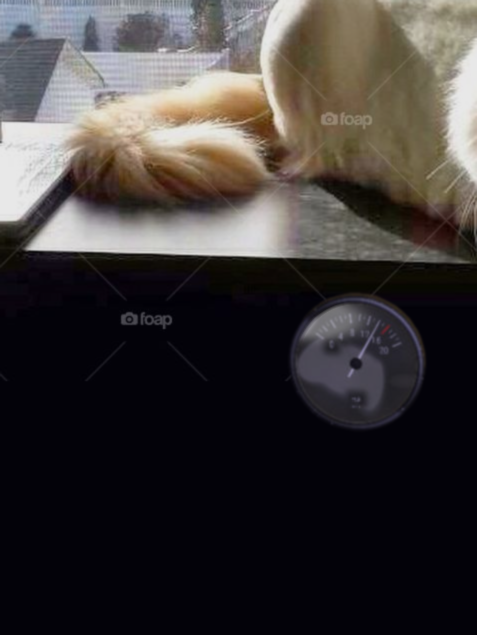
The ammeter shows 14 mA
